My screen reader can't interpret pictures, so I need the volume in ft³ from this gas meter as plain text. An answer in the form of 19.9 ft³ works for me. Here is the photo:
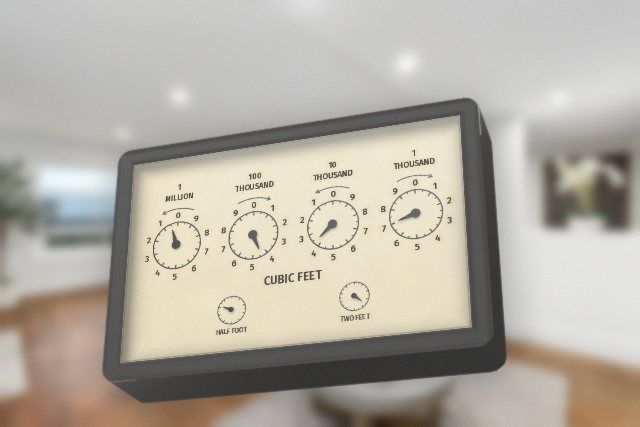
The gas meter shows 43700 ft³
